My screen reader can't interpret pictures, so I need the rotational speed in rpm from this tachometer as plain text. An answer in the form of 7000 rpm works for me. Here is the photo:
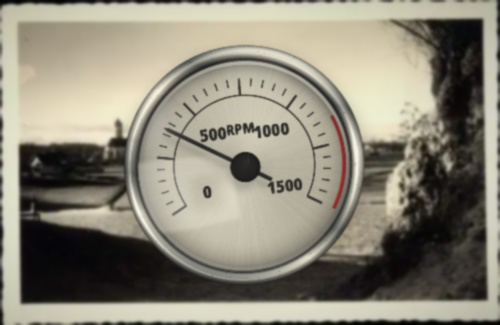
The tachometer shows 375 rpm
